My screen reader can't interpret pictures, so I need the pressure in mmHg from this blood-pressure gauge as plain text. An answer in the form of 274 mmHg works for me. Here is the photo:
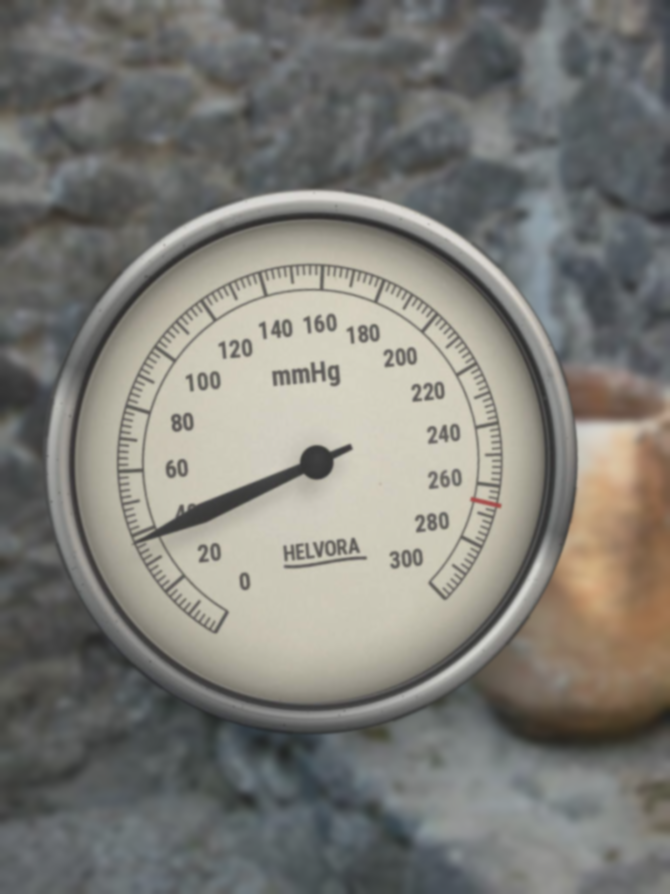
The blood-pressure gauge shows 38 mmHg
